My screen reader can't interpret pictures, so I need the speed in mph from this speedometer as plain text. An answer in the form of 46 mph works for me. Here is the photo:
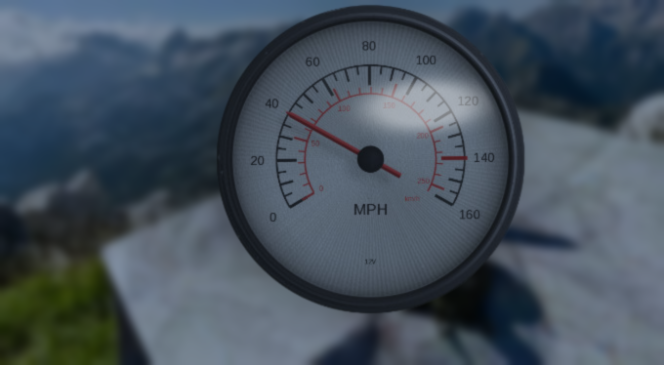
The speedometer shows 40 mph
